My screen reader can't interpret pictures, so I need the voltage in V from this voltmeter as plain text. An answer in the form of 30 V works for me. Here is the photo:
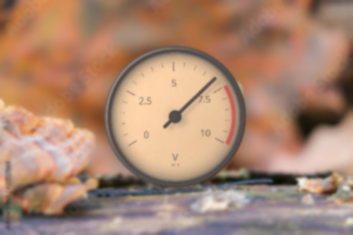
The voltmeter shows 7 V
